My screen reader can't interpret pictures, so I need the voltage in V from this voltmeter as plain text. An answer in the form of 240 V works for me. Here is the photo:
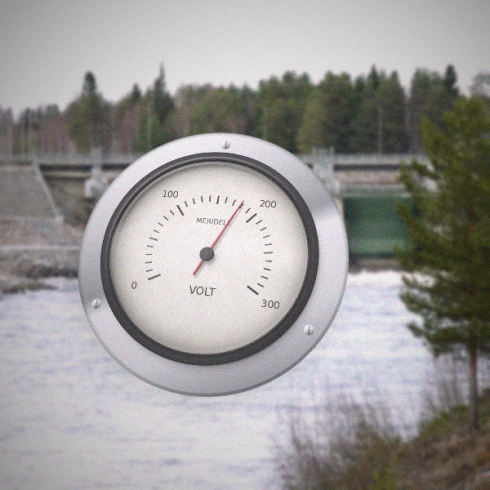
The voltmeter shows 180 V
